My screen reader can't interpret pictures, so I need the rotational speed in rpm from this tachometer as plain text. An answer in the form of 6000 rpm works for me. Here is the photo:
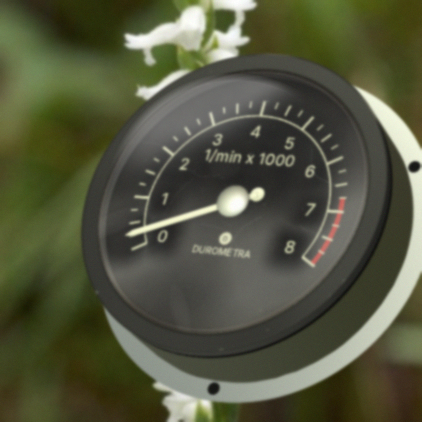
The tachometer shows 250 rpm
